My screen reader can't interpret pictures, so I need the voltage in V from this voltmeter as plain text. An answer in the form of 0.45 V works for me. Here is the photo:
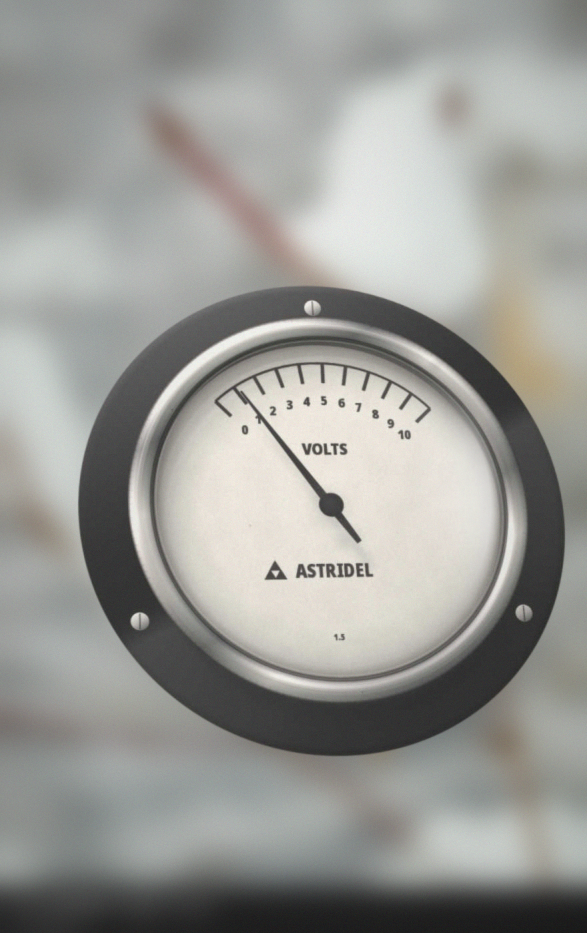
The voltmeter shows 1 V
